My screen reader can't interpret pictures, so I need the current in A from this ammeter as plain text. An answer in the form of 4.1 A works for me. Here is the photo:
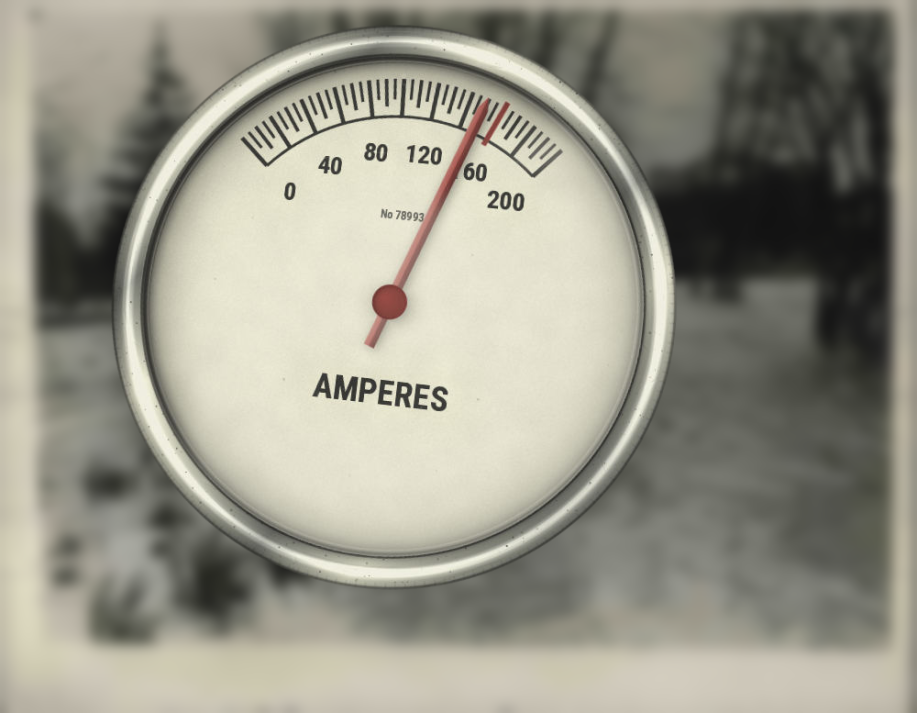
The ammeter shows 150 A
